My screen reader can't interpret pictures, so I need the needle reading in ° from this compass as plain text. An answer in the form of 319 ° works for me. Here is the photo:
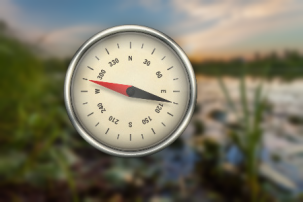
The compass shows 285 °
